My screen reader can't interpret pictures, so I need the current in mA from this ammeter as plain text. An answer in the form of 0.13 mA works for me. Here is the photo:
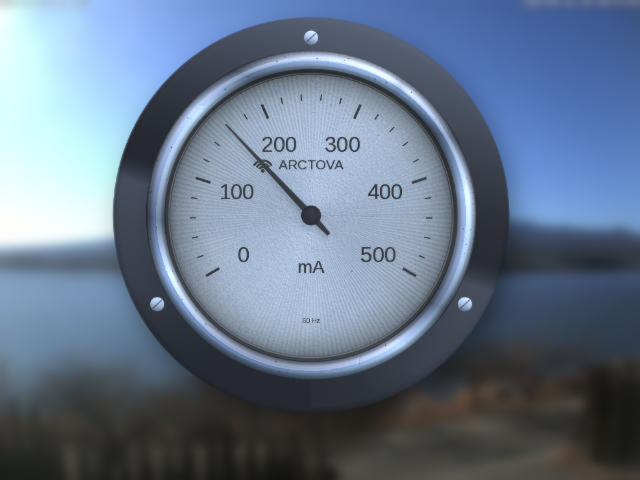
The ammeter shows 160 mA
